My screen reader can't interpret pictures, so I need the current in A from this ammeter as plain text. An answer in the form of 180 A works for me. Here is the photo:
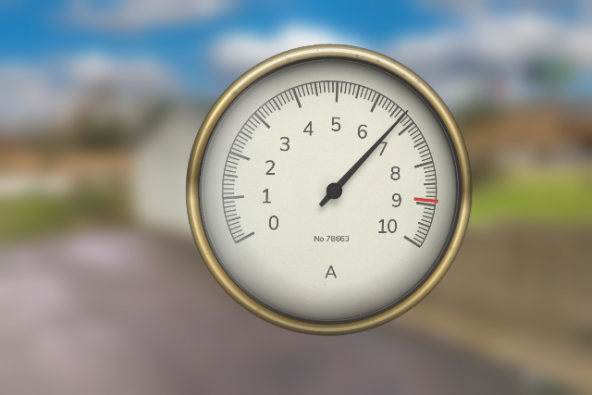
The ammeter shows 6.7 A
